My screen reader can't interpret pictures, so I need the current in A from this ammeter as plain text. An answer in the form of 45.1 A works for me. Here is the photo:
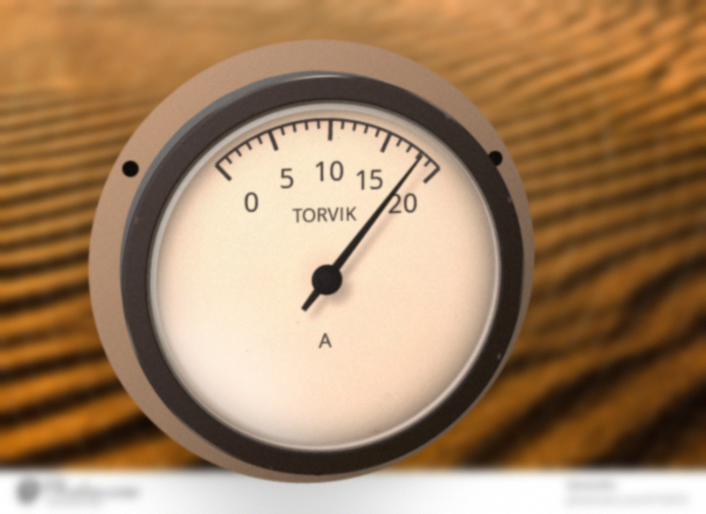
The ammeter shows 18 A
